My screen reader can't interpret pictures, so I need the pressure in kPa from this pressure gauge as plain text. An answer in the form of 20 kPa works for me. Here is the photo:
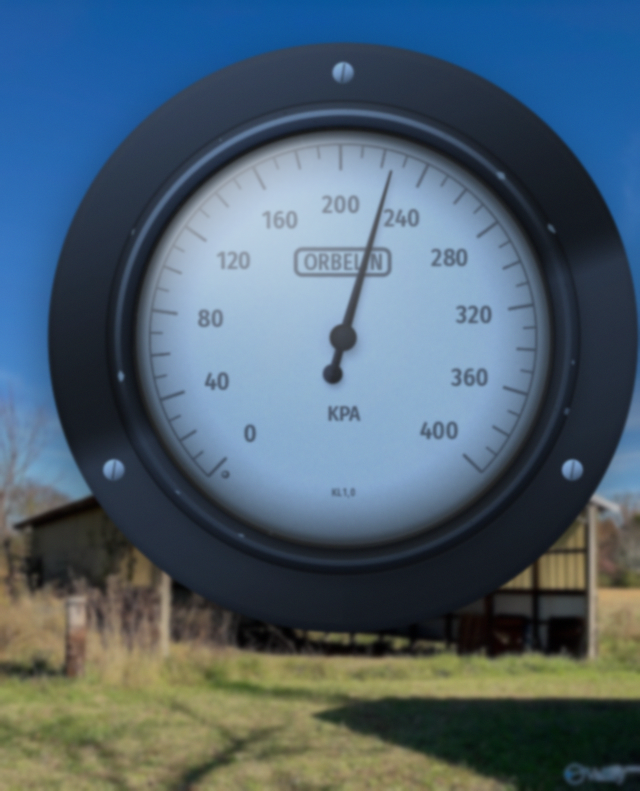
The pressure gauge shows 225 kPa
